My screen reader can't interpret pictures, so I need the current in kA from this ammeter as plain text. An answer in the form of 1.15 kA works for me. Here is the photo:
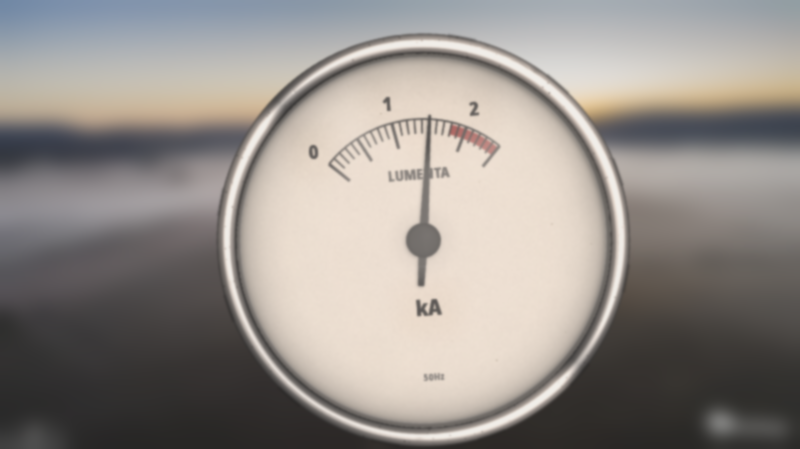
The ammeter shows 1.5 kA
